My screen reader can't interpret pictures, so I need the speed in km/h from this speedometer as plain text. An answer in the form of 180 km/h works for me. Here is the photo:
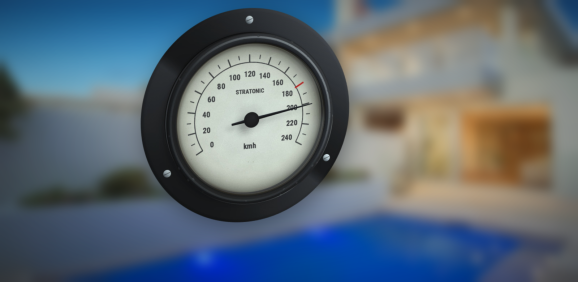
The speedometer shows 200 km/h
